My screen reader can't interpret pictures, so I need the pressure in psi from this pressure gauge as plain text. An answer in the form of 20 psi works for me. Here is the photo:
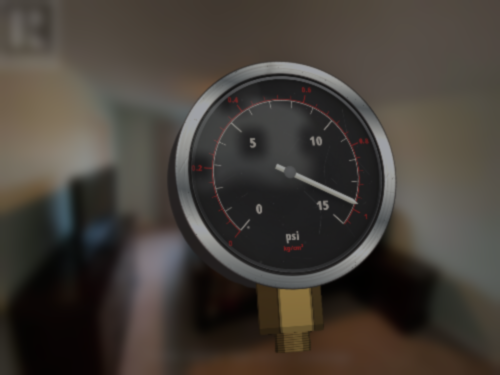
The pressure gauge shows 14 psi
